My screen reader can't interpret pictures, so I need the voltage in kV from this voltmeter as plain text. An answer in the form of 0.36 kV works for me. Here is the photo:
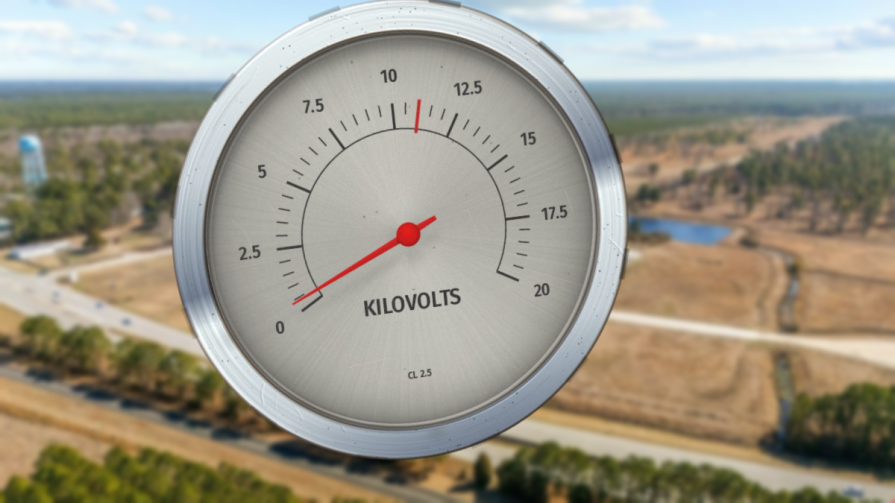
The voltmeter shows 0.5 kV
